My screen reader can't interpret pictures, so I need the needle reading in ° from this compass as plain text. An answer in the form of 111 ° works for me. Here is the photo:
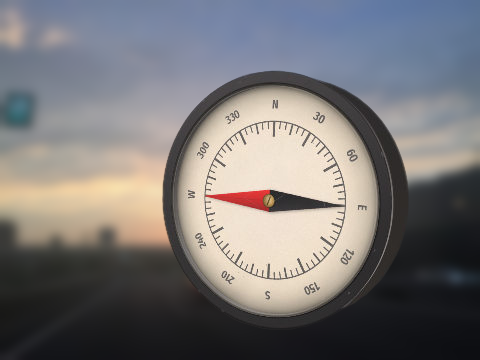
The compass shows 270 °
